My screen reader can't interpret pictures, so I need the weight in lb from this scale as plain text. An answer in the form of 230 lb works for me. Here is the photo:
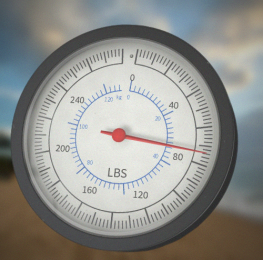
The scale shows 74 lb
